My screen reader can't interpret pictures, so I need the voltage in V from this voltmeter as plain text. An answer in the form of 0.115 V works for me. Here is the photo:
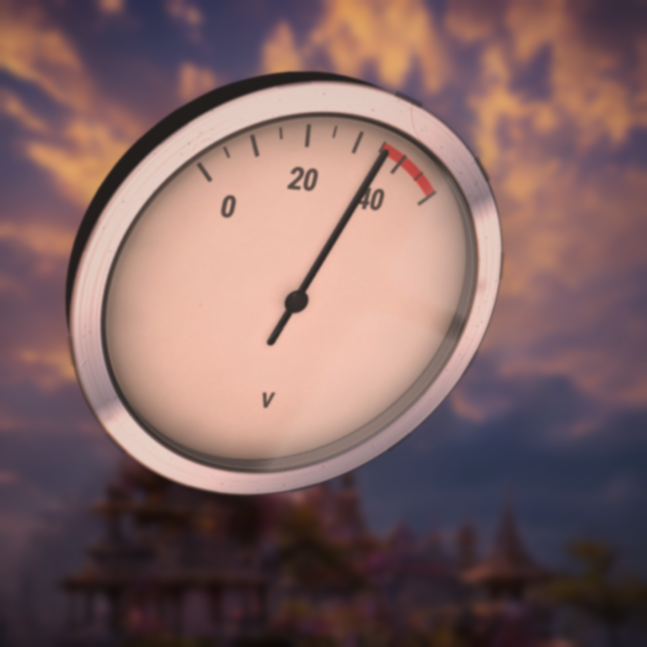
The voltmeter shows 35 V
